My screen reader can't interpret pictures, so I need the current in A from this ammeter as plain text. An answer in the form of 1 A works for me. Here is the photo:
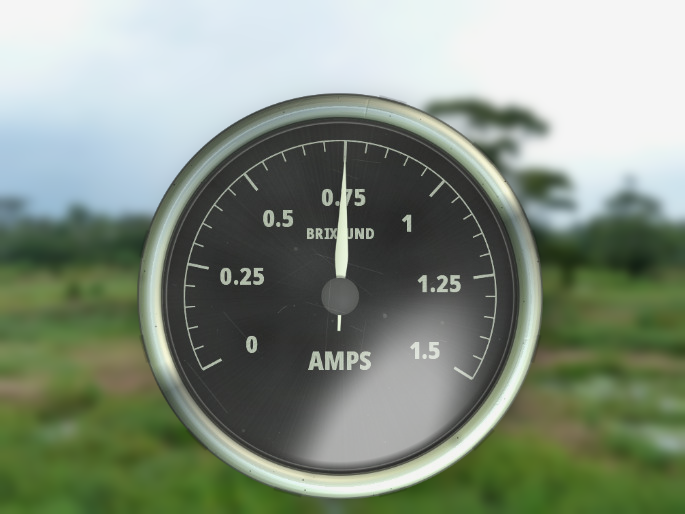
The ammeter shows 0.75 A
